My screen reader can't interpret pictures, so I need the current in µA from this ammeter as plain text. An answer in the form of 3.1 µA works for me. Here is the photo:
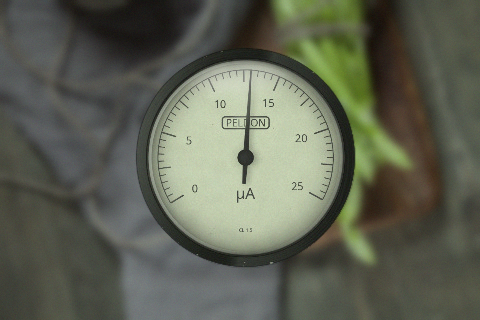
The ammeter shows 13 µA
